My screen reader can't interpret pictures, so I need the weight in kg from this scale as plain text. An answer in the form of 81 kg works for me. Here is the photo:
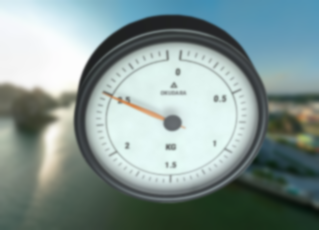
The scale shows 2.5 kg
